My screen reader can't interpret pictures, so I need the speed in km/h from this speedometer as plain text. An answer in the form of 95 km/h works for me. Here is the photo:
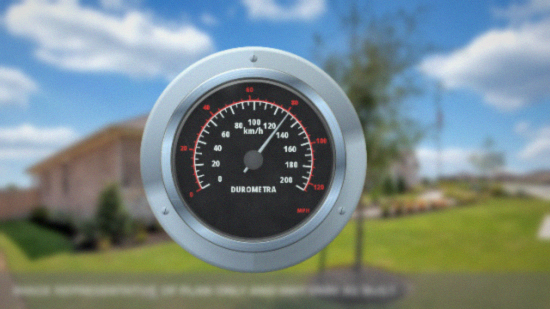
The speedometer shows 130 km/h
